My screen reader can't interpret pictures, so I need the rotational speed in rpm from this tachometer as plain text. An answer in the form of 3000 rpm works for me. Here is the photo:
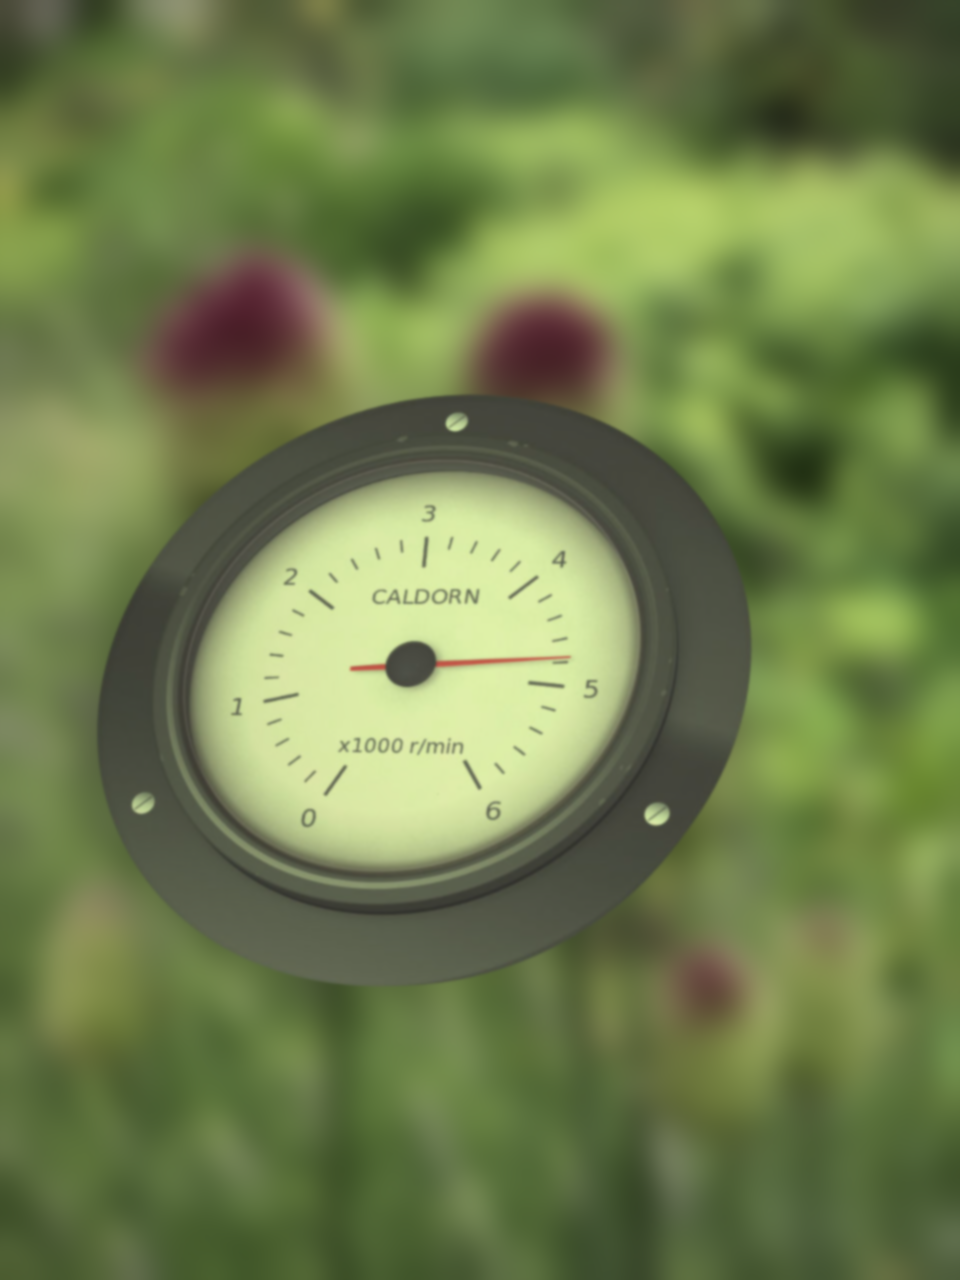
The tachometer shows 4800 rpm
